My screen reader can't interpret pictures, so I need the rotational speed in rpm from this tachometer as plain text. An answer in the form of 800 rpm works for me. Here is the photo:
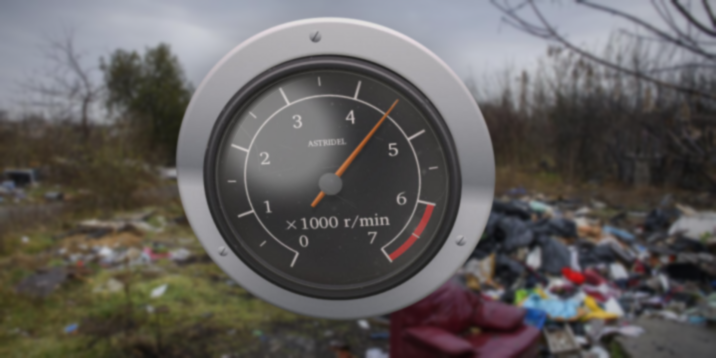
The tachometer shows 4500 rpm
